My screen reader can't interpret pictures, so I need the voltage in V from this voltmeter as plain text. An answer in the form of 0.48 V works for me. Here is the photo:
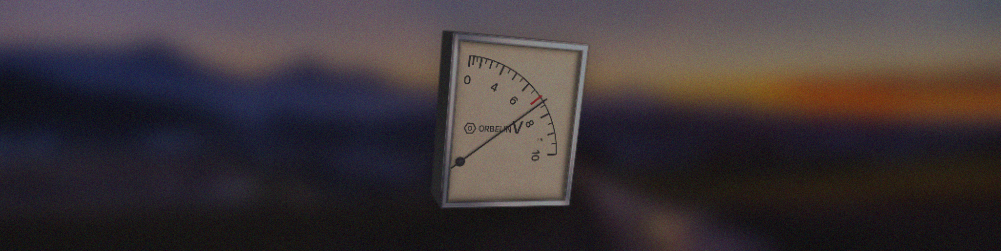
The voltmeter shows 7.25 V
